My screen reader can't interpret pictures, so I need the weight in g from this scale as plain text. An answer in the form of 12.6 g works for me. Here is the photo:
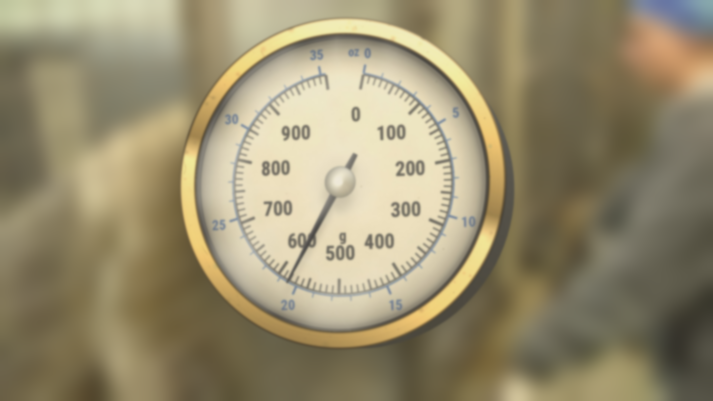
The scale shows 580 g
